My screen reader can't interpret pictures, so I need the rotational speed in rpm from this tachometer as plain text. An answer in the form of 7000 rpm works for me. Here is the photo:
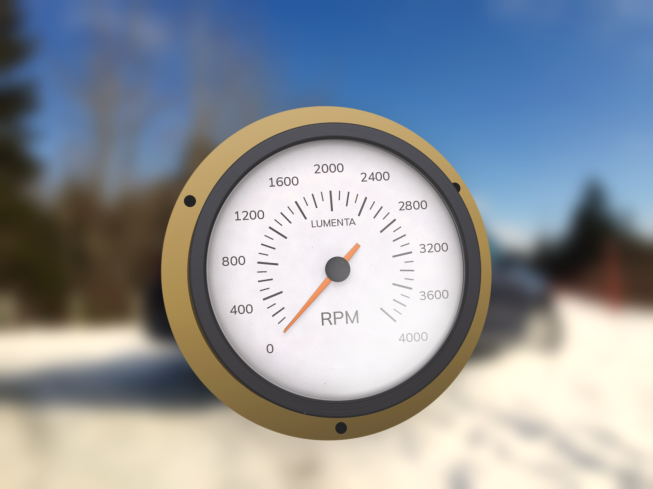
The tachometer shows 0 rpm
